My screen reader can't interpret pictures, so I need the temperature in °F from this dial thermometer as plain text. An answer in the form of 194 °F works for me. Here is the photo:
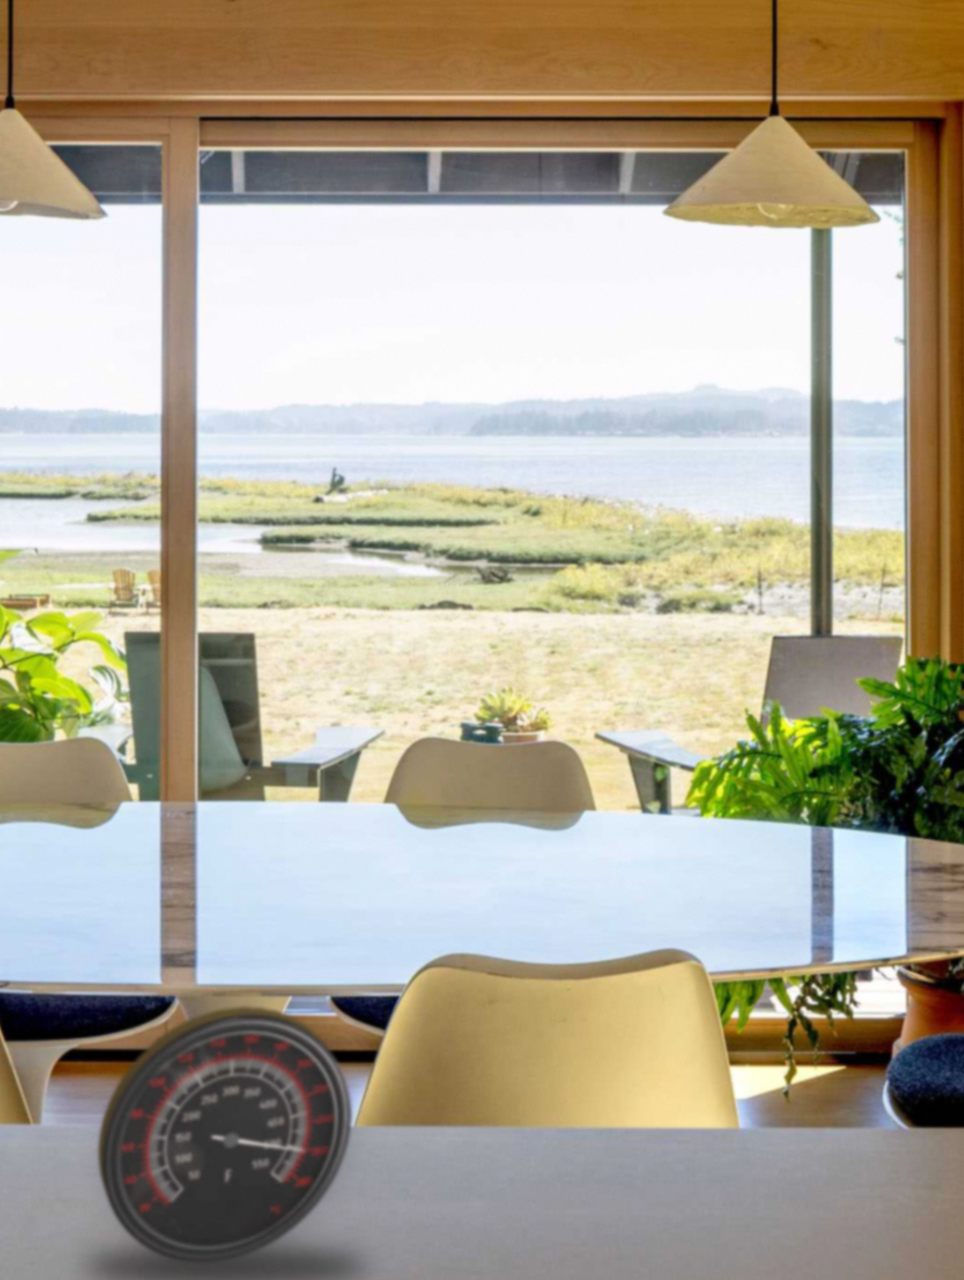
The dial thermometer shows 500 °F
